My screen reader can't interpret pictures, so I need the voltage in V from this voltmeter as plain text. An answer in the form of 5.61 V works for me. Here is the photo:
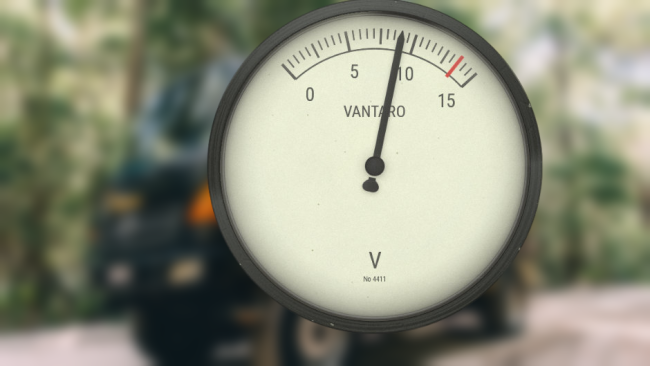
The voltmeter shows 9 V
